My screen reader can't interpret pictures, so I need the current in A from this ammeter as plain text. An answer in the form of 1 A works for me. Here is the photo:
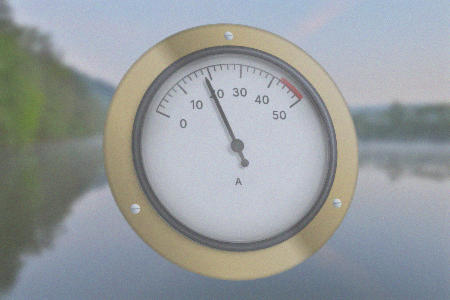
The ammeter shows 18 A
